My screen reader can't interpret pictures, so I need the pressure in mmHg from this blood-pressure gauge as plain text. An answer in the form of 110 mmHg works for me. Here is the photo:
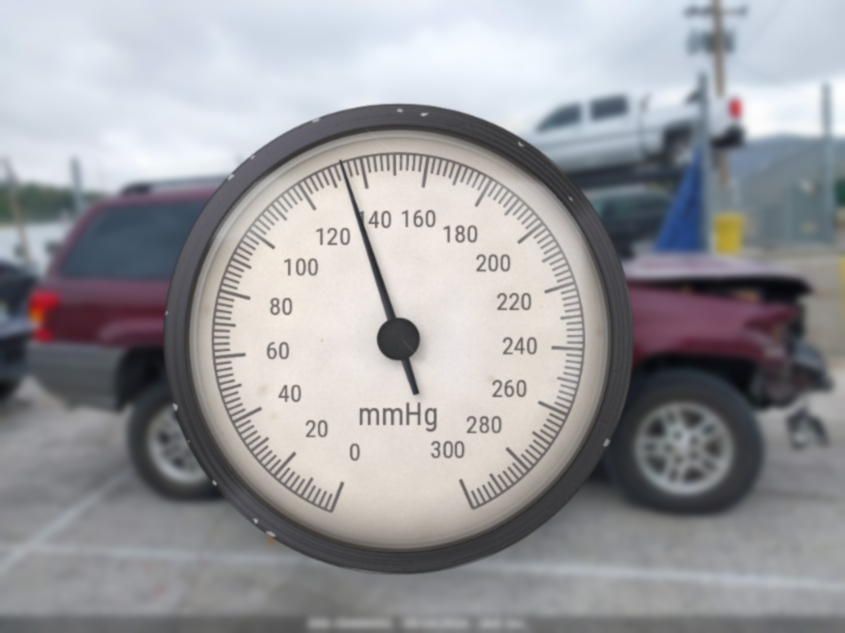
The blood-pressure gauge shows 134 mmHg
